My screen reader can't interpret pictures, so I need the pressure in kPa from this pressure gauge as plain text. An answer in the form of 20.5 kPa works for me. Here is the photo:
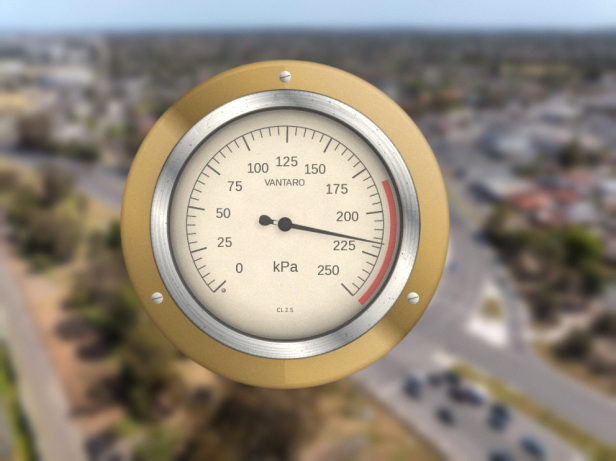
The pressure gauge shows 217.5 kPa
